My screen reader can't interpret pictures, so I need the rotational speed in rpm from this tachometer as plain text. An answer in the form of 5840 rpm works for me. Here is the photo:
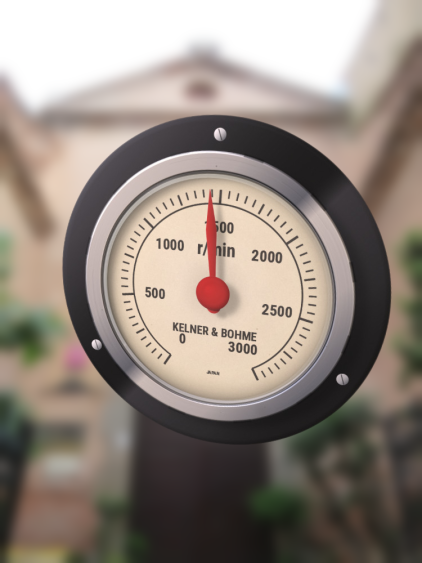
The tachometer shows 1450 rpm
